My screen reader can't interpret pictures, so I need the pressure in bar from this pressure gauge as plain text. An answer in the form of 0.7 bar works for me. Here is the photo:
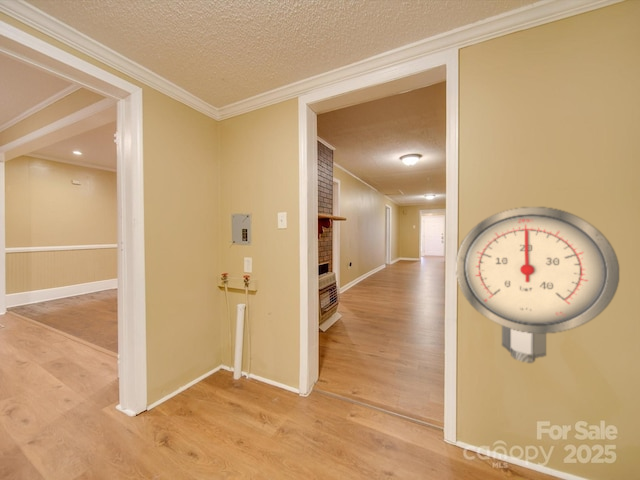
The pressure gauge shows 20 bar
